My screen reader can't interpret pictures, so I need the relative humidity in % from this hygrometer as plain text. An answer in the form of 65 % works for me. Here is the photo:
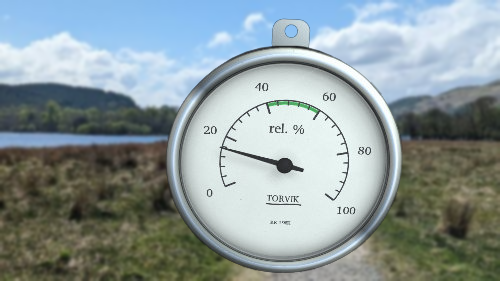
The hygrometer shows 16 %
